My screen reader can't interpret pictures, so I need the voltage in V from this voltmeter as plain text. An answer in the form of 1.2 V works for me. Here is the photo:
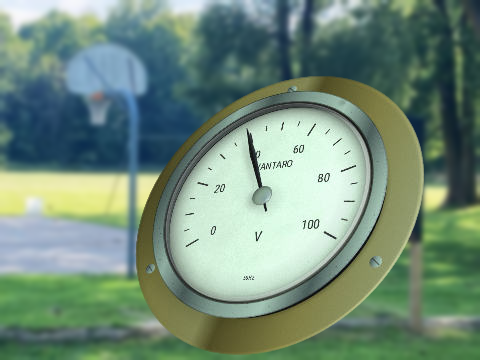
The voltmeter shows 40 V
